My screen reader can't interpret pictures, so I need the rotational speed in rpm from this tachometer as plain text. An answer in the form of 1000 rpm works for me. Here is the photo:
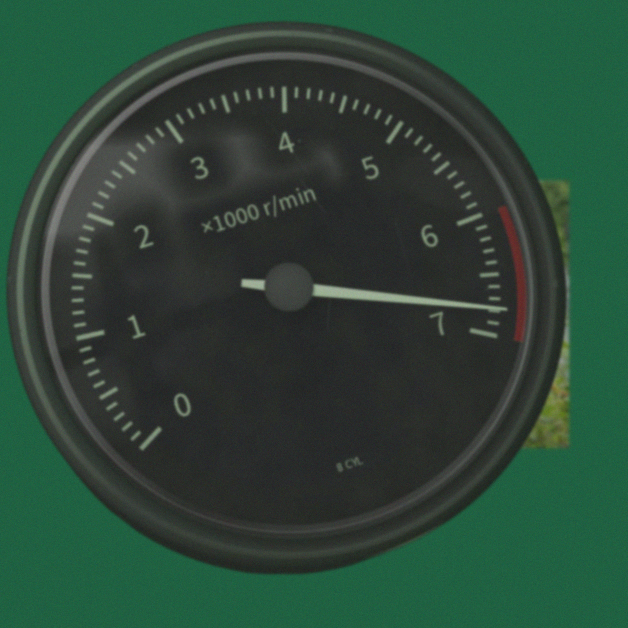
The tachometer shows 6800 rpm
